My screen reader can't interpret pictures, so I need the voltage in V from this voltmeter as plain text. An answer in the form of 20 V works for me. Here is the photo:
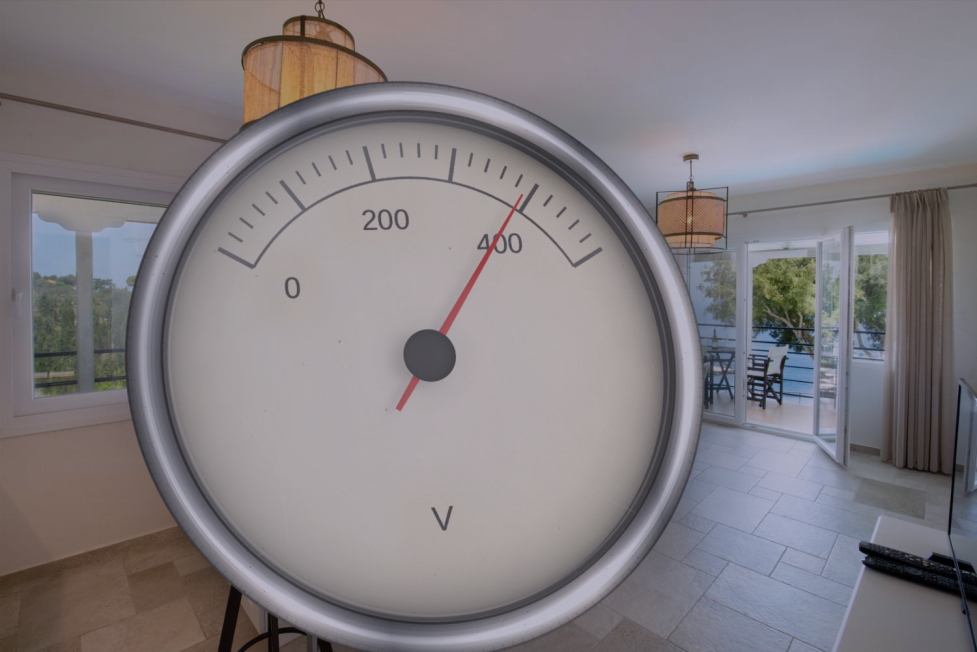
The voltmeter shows 390 V
